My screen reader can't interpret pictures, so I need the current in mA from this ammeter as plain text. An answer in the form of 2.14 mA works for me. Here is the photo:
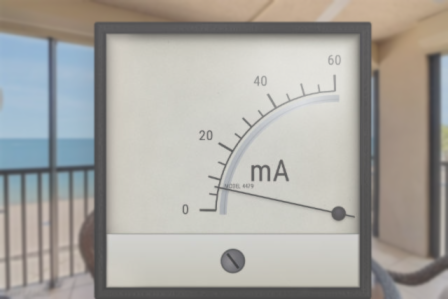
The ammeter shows 7.5 mA
